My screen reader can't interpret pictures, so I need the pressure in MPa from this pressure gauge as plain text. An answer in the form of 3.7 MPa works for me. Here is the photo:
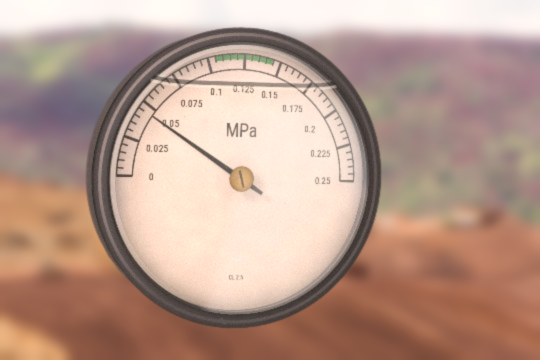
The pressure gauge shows 0.045 MPa
